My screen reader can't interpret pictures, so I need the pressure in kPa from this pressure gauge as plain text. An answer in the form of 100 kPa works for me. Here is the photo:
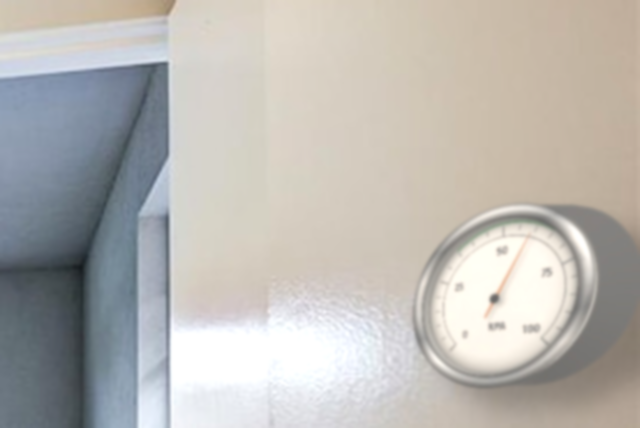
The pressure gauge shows 60 kPa
